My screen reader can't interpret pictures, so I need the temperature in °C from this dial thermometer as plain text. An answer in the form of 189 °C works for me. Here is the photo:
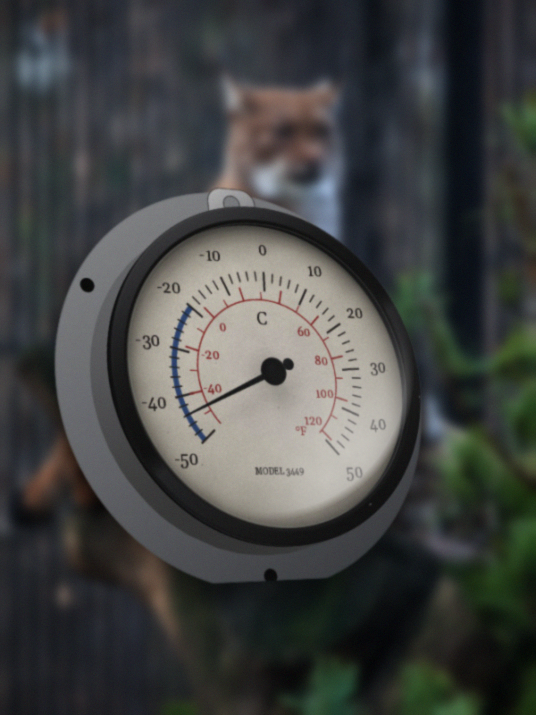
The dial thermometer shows -44 °C
